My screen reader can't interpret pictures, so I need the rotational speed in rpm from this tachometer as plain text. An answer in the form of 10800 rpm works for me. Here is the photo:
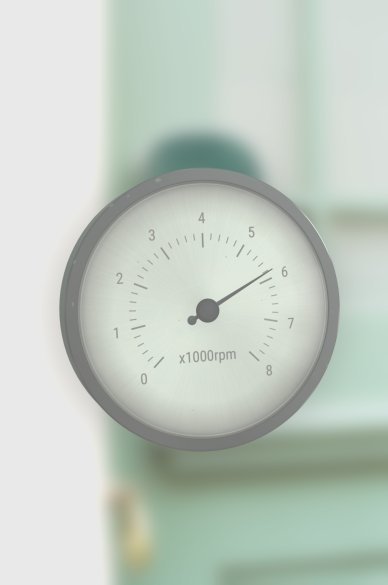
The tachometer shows 5800 rpm
